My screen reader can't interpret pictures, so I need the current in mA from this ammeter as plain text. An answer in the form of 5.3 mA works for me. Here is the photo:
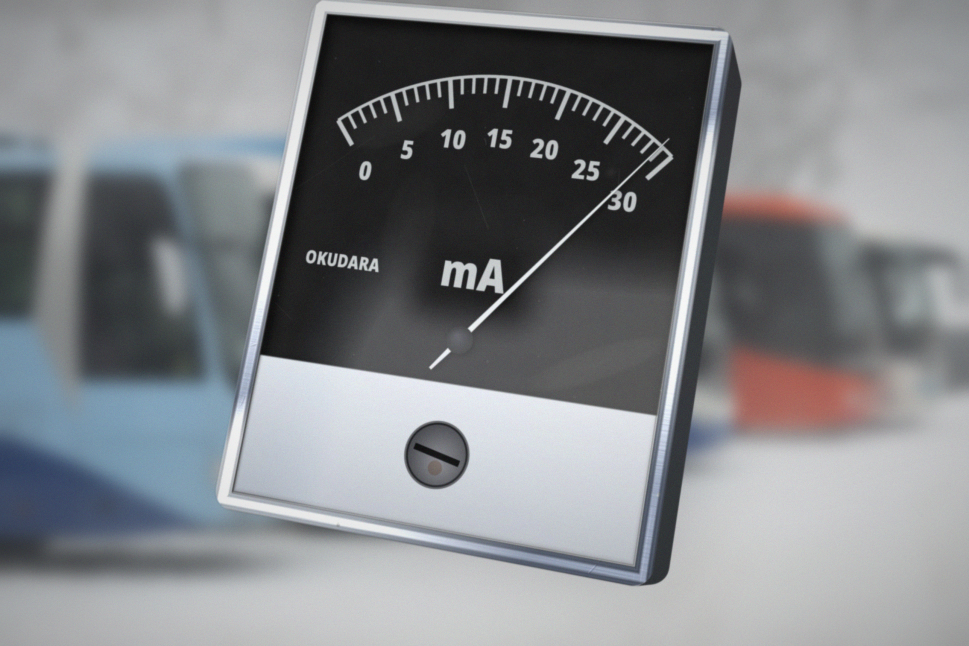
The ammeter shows 29 mA
